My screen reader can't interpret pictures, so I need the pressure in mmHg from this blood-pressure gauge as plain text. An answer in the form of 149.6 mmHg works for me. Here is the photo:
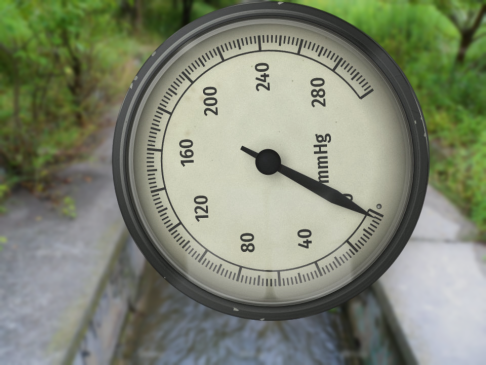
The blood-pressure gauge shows 2 mmHg
